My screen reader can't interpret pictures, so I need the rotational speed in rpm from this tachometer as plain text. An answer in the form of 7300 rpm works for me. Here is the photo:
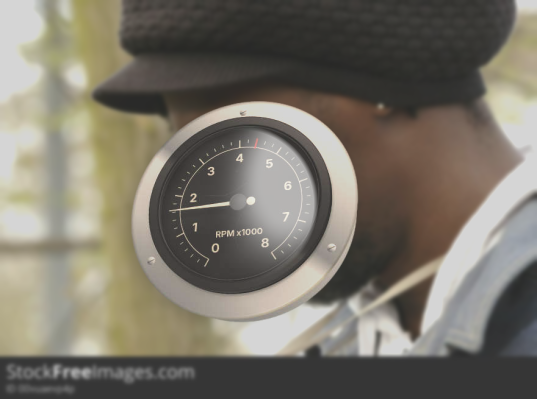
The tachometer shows 1600 rpm
